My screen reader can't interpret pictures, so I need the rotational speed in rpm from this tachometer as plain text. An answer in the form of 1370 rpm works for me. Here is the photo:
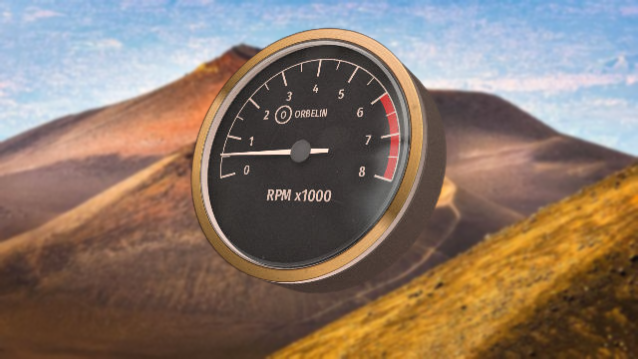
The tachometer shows 500 rpm
